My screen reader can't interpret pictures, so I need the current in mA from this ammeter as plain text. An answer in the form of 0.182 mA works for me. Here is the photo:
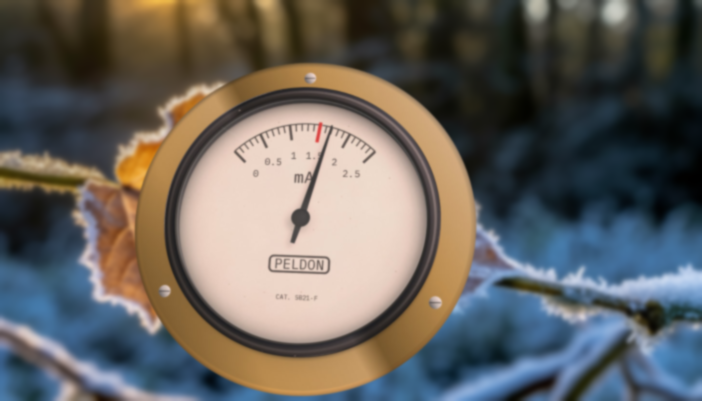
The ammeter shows 1.7 mA
